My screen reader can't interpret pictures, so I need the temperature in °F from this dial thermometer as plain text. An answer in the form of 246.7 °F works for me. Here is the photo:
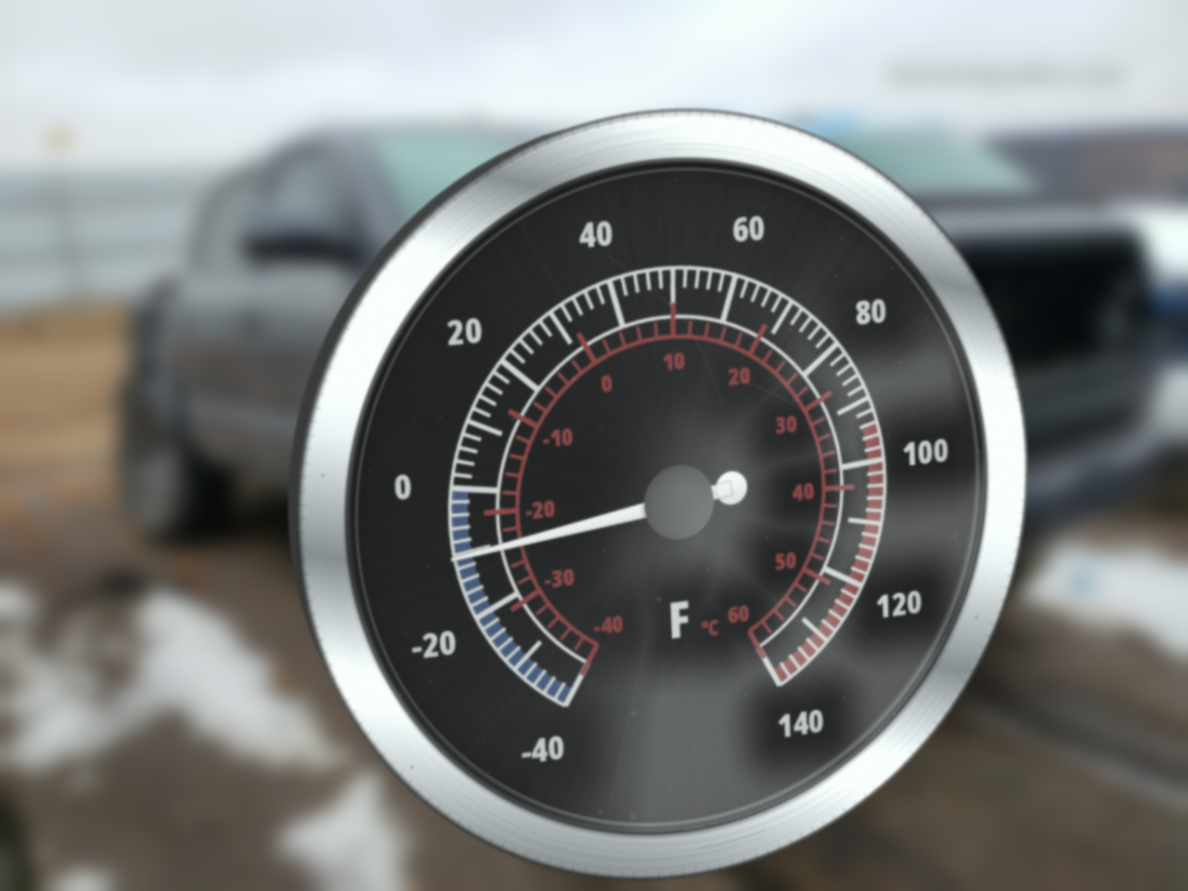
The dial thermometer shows -10 °F
